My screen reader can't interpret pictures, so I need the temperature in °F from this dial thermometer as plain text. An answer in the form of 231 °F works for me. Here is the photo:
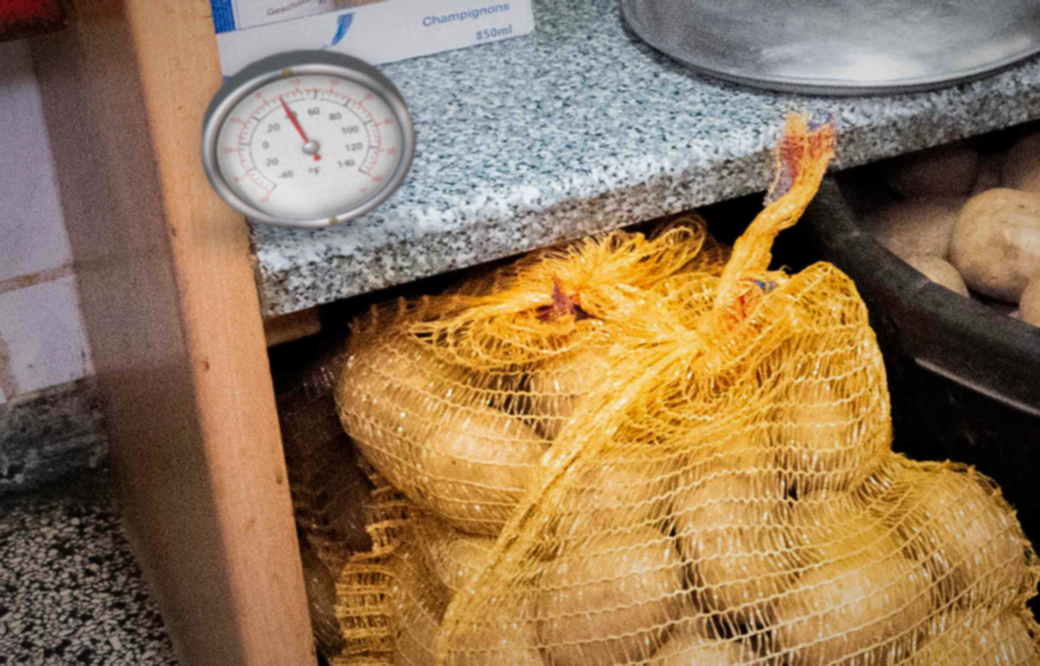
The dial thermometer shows 40 °F
